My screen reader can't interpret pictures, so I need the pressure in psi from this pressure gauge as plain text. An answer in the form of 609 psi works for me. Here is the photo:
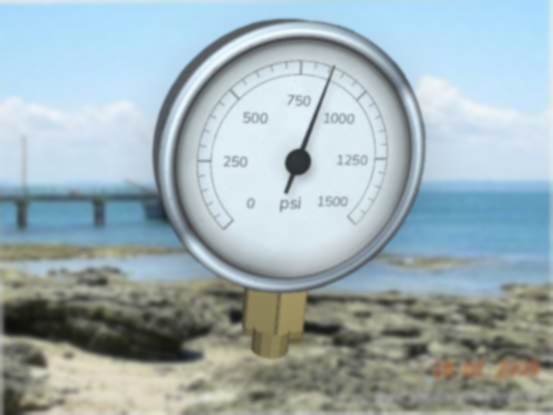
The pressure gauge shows 850 psi
